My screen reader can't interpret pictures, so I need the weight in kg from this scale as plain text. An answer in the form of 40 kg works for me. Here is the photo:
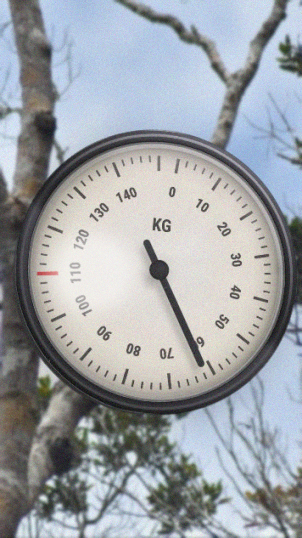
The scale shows 62 kg
